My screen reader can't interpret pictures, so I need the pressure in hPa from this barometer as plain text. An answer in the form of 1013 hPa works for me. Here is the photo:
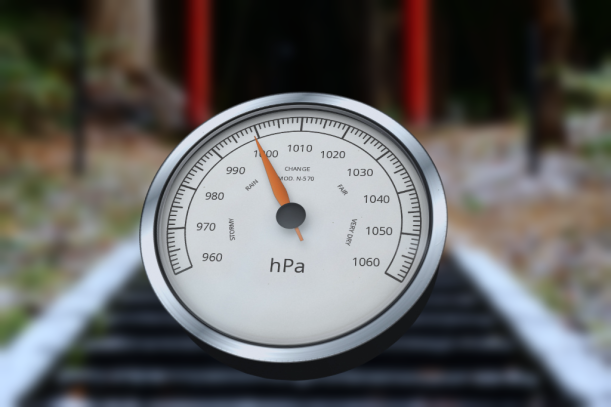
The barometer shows 999 hPa
